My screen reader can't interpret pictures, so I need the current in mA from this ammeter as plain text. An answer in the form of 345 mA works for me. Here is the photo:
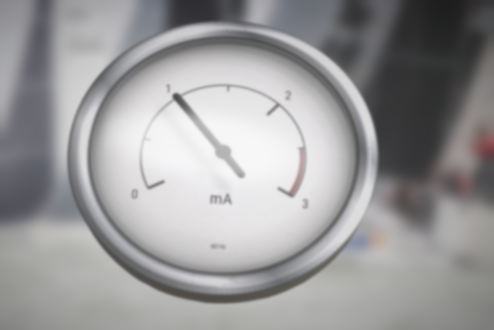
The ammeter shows 1 mA
